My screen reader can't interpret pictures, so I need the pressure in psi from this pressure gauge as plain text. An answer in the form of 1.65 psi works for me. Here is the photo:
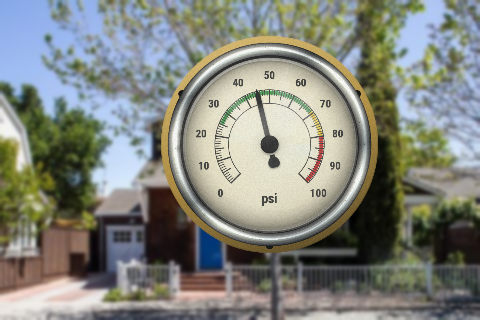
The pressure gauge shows 45 psi
